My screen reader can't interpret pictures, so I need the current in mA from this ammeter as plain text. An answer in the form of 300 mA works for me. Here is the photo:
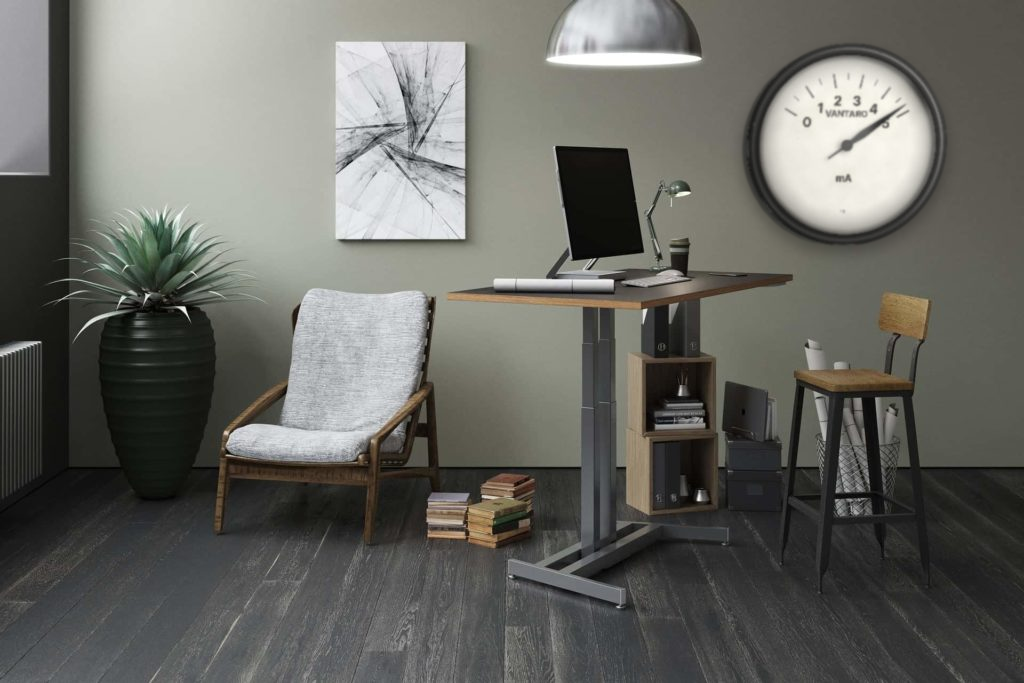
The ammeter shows 4.75 mA
